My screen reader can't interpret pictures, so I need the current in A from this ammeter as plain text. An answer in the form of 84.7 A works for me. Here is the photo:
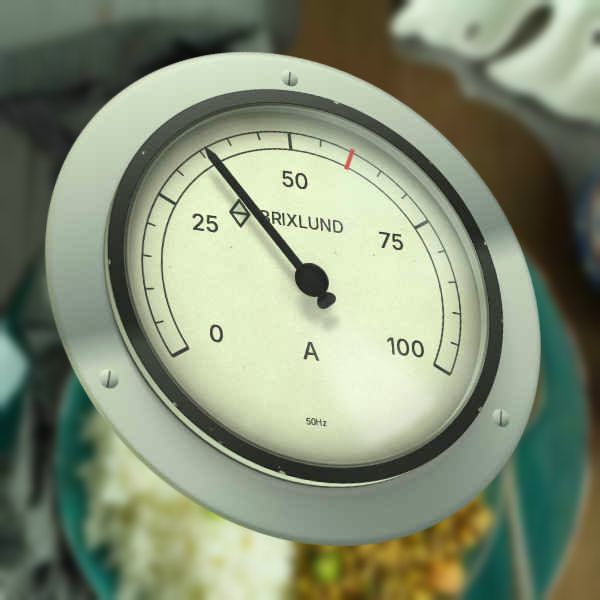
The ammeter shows 35 A
